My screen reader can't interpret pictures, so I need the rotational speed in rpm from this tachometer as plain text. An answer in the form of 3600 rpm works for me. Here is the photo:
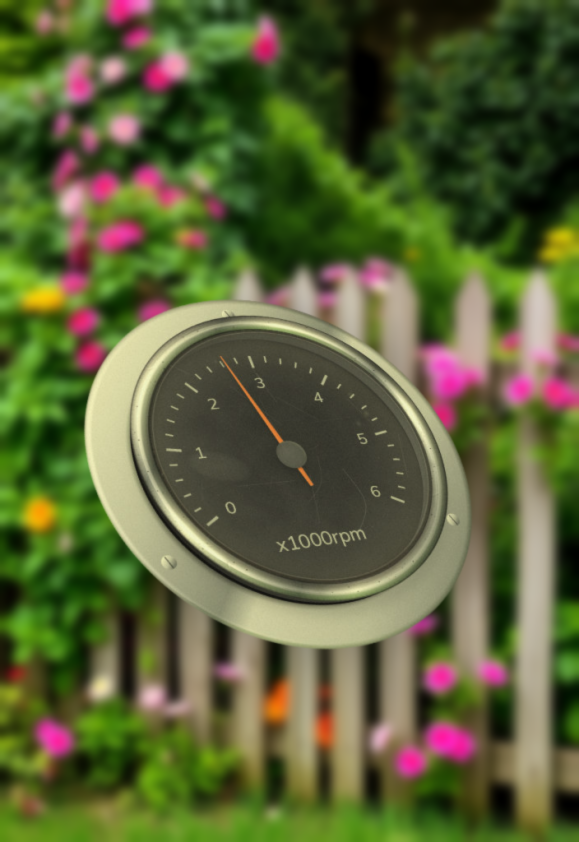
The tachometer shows 2600 rpm
